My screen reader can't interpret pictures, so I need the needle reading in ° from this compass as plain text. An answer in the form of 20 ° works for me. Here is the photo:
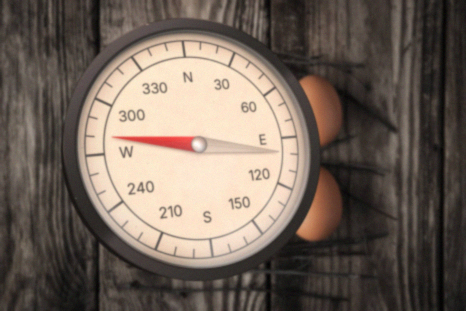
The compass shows 280 °
